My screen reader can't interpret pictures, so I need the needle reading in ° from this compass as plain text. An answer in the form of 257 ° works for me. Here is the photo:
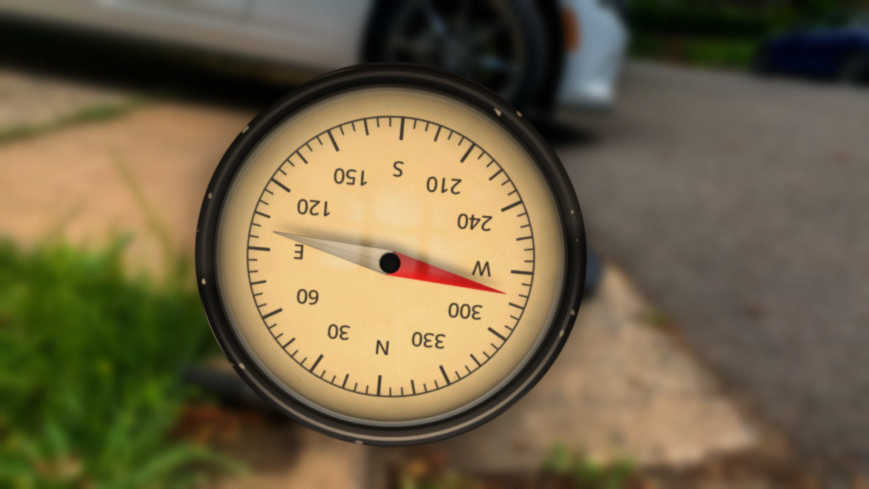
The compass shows 280 °
